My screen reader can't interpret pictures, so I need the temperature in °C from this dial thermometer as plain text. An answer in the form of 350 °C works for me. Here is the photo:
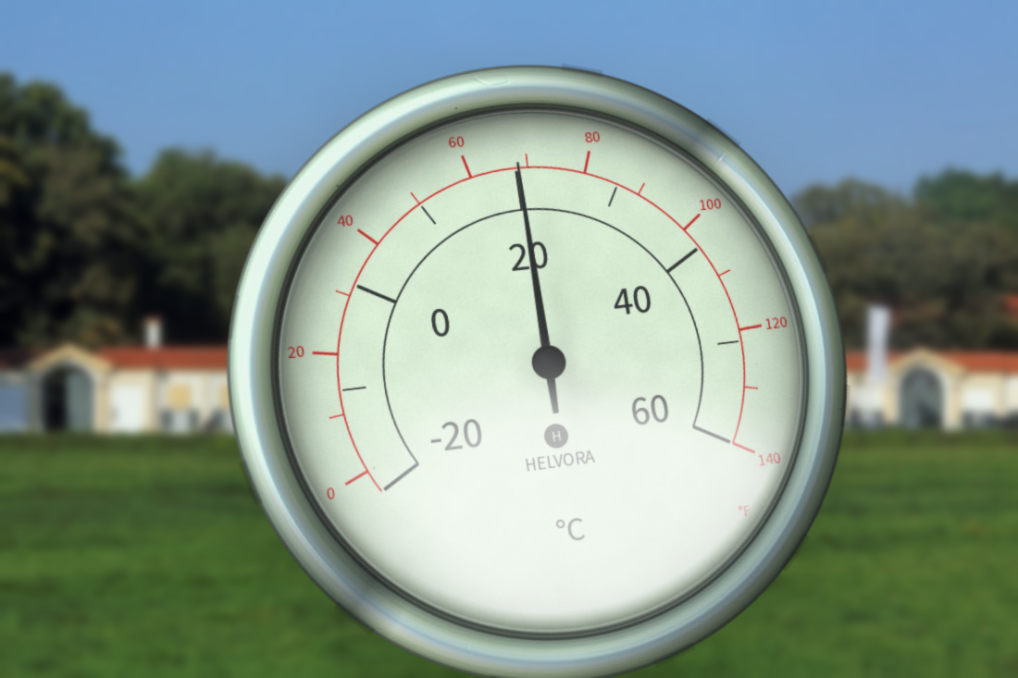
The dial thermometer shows 20 °C
